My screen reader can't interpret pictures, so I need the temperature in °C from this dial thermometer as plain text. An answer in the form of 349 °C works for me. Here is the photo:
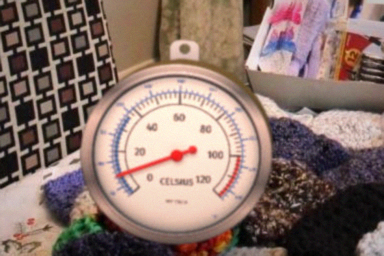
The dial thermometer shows 10 °C
